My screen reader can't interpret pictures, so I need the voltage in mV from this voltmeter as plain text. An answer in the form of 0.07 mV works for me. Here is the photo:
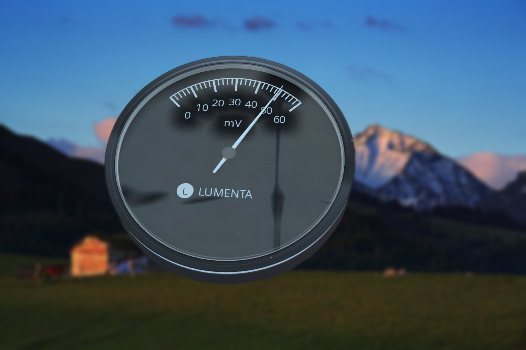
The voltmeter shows 50 mV
